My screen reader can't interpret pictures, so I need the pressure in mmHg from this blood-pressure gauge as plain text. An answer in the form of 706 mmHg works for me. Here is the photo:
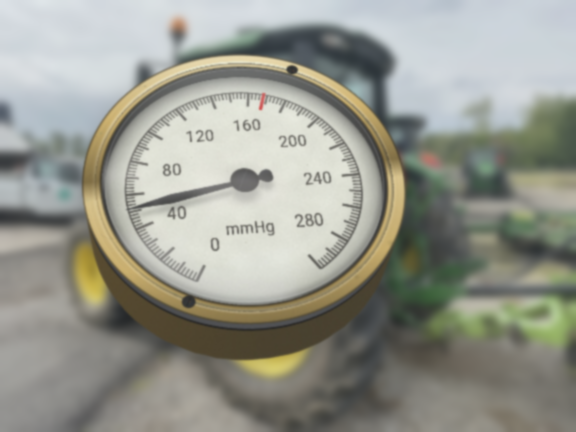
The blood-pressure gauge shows 50 mmHg
